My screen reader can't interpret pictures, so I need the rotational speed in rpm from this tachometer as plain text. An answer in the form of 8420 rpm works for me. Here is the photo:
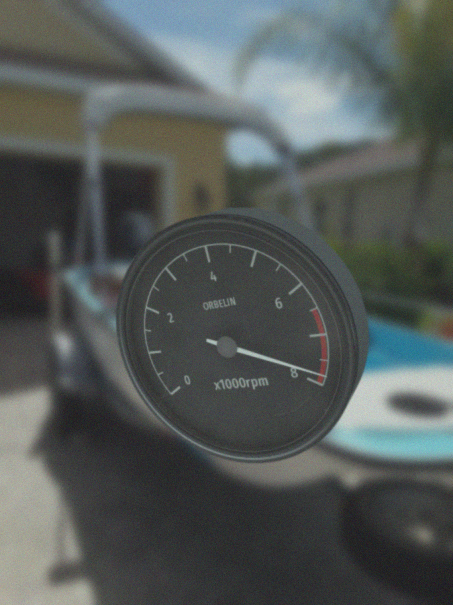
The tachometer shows 7750 rpm
